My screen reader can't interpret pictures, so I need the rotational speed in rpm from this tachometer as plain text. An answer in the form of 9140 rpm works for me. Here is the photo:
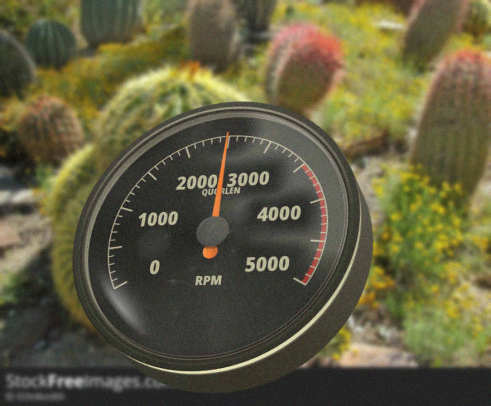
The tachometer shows 2500 rpm
